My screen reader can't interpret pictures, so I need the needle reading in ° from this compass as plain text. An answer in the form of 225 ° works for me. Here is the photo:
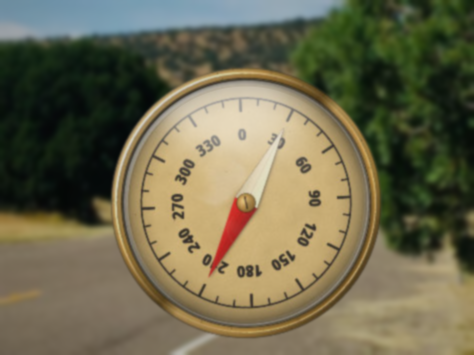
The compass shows 210 °
